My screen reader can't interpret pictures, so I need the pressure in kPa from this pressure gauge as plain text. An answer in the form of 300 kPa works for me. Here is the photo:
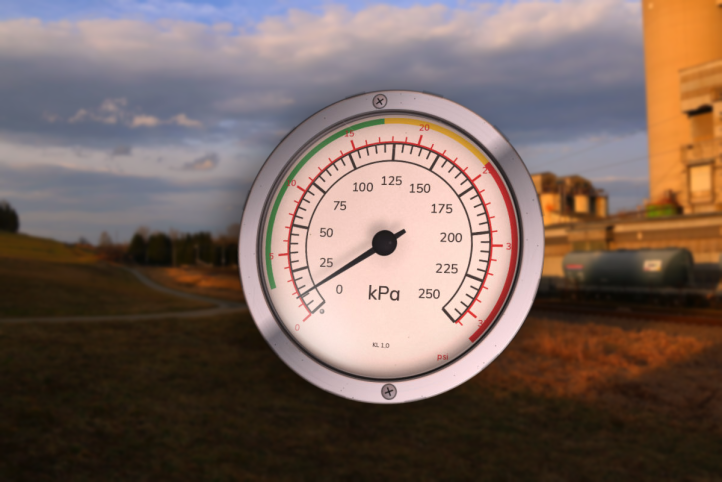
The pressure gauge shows 10 kPa
